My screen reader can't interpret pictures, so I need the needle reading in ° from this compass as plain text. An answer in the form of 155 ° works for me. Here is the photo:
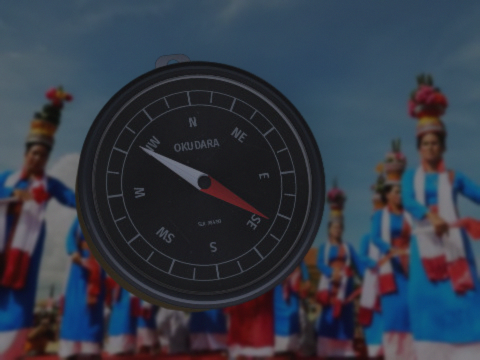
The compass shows 127.5 °
